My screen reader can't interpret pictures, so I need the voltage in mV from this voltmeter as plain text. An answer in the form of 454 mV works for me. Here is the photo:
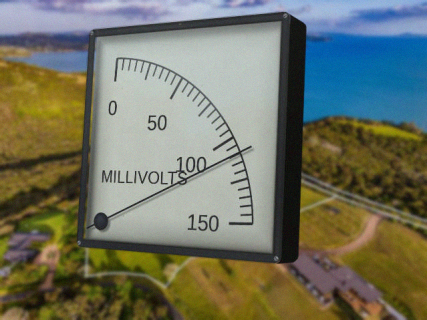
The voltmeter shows 110 mV
